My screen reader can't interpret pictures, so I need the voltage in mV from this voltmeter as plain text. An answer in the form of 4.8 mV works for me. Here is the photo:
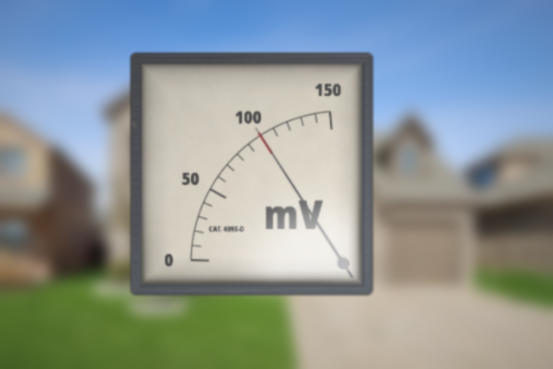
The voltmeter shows 100 mV
